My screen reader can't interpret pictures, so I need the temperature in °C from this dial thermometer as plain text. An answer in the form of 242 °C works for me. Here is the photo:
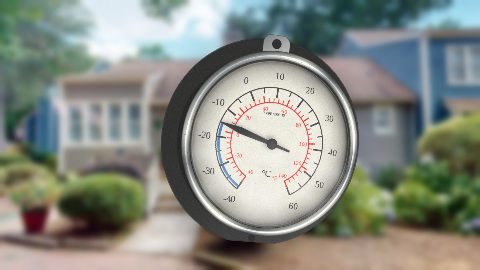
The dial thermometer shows -15 °C
